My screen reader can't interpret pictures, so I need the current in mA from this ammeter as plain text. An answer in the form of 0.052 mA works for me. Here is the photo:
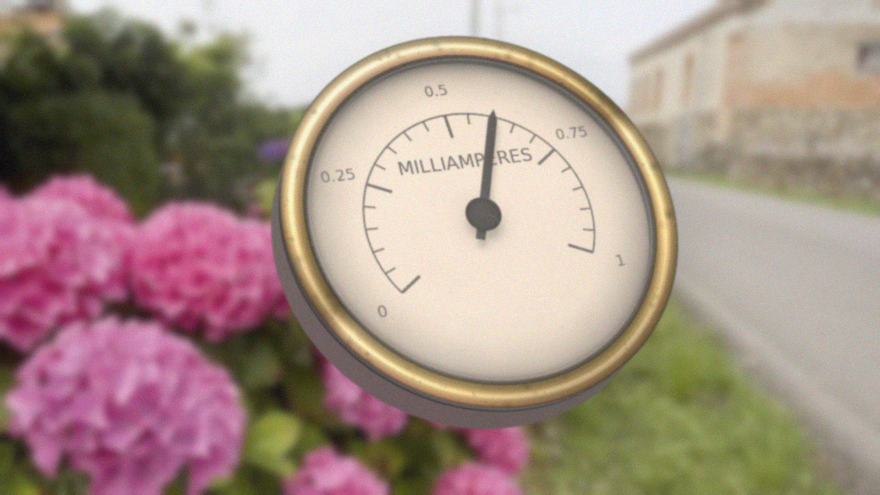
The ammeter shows 0.6 mA
